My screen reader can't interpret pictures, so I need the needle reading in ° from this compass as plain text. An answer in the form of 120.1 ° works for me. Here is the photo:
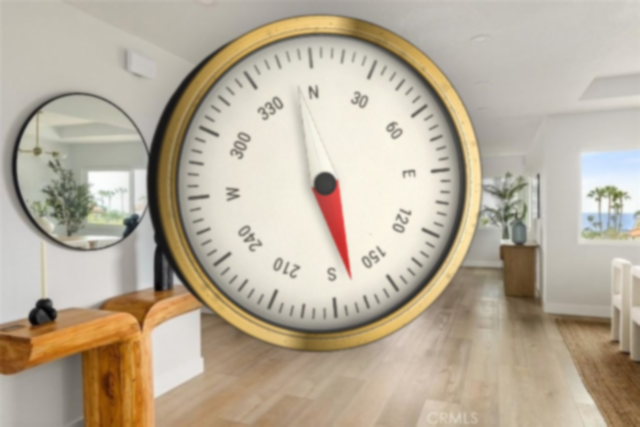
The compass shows 170 °
